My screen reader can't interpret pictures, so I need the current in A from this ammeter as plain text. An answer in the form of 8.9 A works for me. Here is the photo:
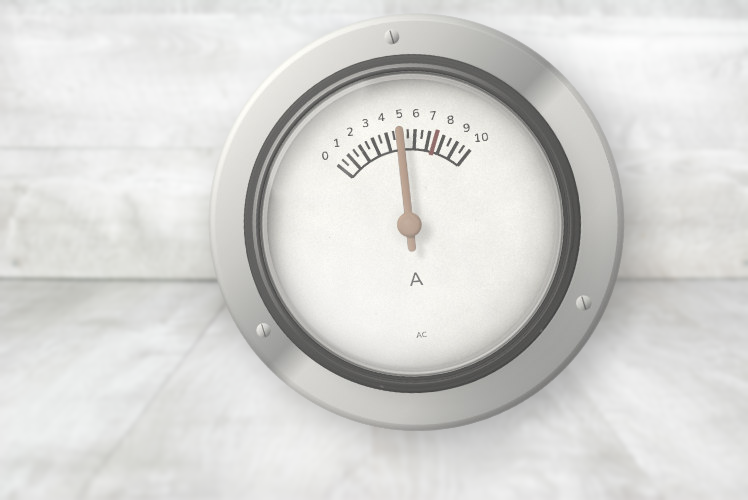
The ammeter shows 5 A
